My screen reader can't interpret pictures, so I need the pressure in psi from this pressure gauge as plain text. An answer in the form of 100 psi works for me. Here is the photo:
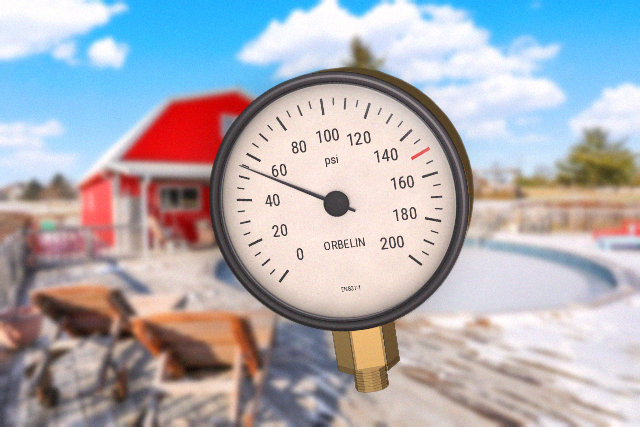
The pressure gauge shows 55 psi
